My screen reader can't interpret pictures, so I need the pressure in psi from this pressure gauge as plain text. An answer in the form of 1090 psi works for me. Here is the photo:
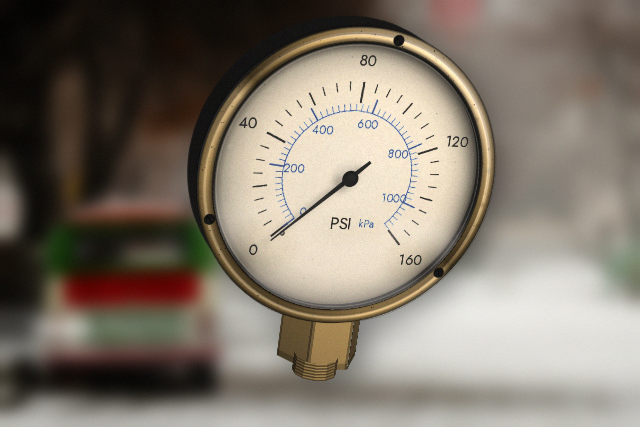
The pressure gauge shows 0 psi
